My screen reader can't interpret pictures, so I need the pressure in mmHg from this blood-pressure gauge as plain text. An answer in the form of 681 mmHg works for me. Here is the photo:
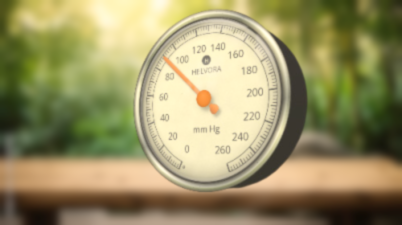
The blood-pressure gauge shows 90 mmHg
